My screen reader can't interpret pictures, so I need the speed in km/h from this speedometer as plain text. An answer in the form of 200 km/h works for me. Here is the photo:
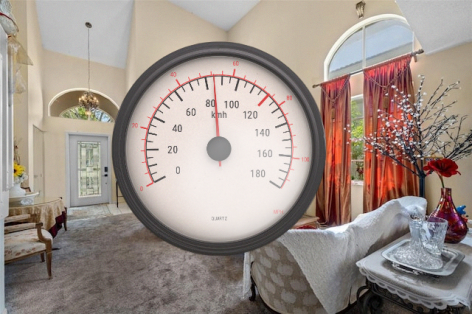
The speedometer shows 85 km/h
